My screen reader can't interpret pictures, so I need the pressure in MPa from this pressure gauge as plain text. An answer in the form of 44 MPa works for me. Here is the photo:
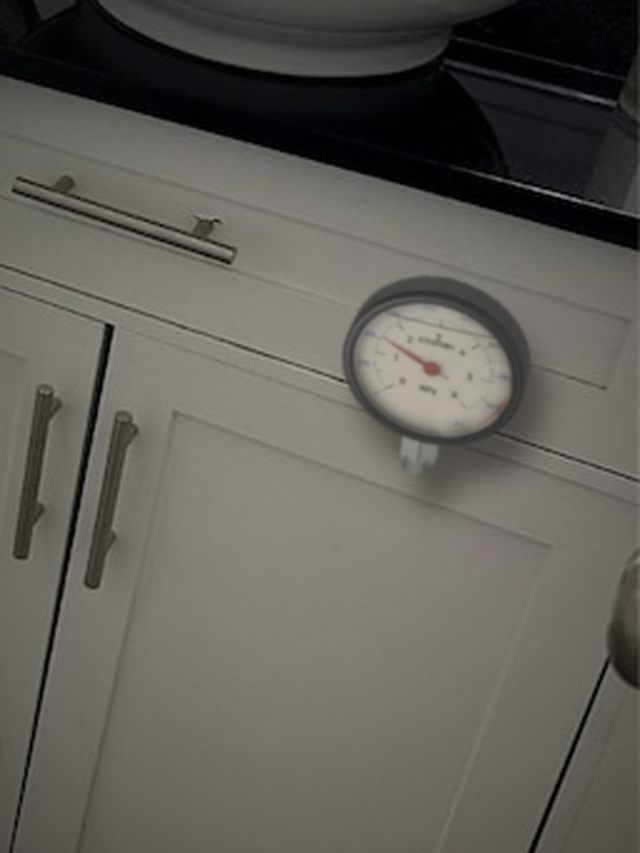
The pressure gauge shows 1.5 MPa
